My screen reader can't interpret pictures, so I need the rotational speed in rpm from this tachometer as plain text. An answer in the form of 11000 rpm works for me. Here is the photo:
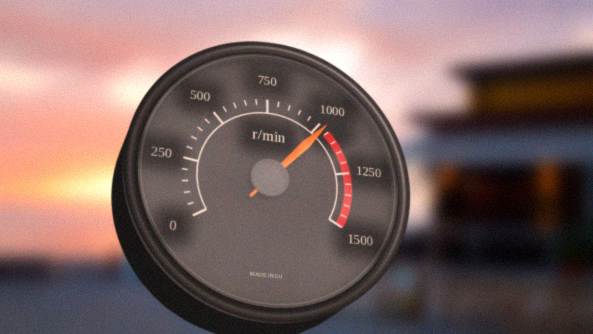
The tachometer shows 1025 rpm
